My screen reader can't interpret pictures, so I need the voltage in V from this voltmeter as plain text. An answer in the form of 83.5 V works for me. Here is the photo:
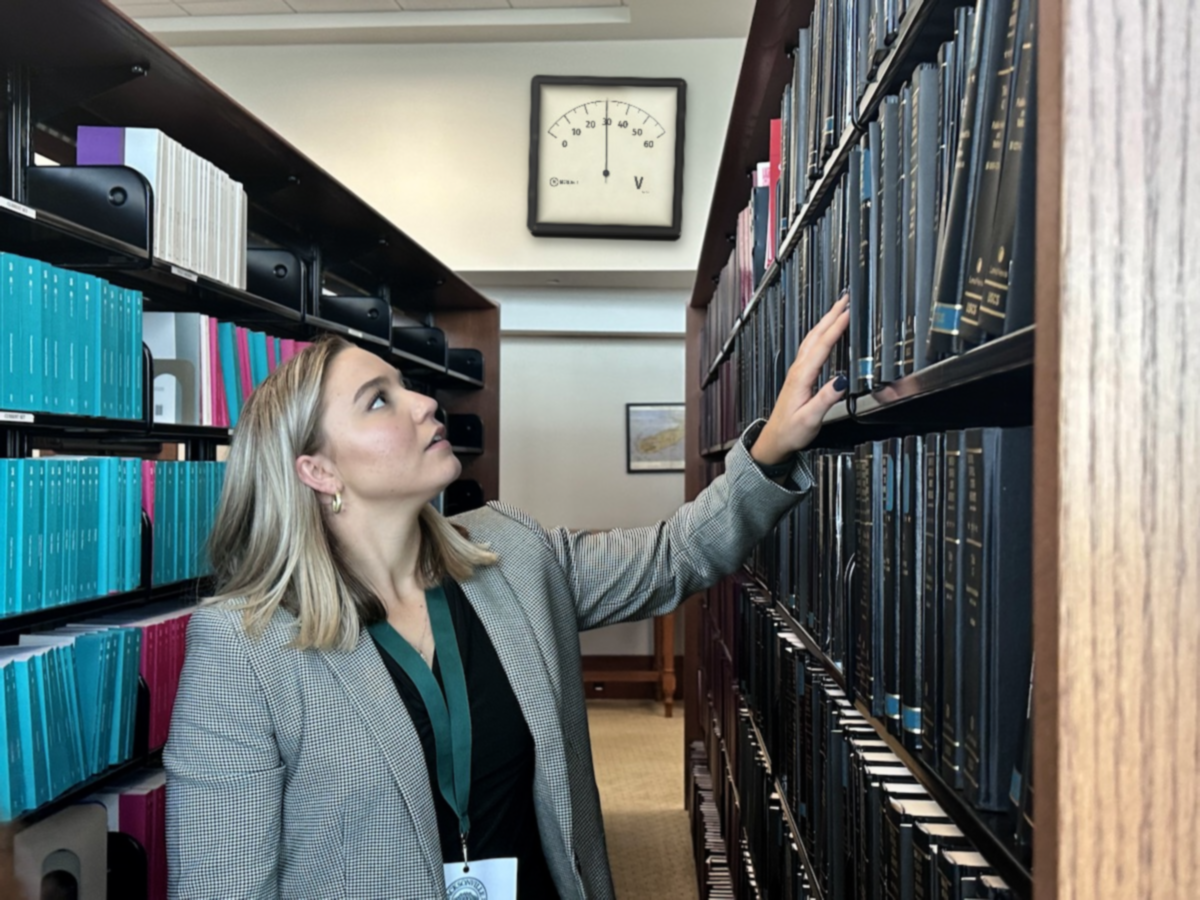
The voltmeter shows 30 V
